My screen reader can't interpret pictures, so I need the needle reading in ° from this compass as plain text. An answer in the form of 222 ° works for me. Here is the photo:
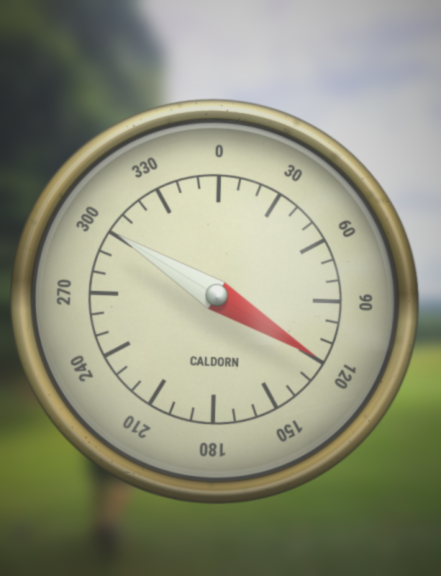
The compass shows 120 °
